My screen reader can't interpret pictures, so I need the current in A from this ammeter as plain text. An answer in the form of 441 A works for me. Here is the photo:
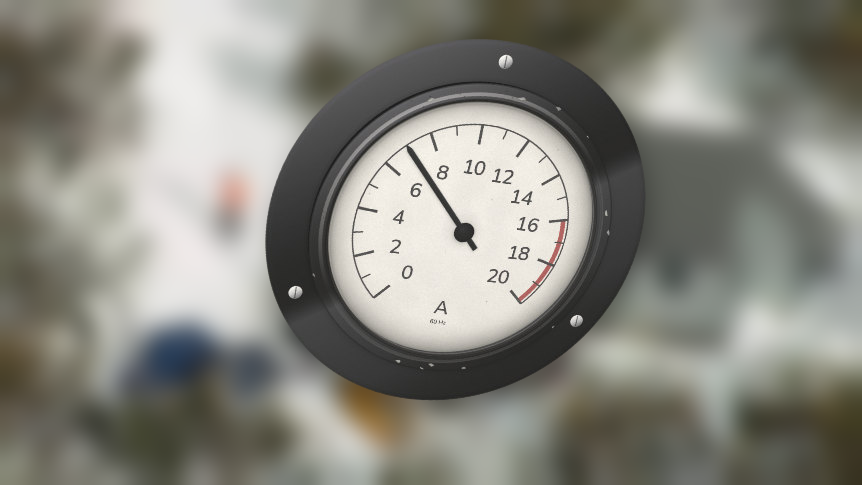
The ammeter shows 7 A
